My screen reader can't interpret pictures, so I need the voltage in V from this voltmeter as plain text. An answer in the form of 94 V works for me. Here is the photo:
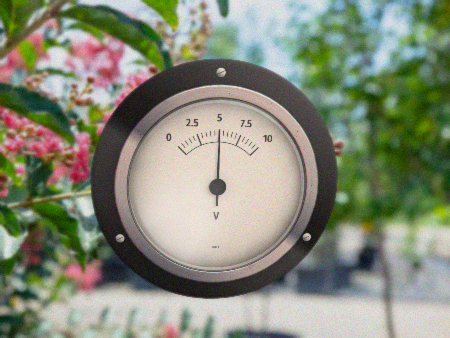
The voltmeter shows 5 V
